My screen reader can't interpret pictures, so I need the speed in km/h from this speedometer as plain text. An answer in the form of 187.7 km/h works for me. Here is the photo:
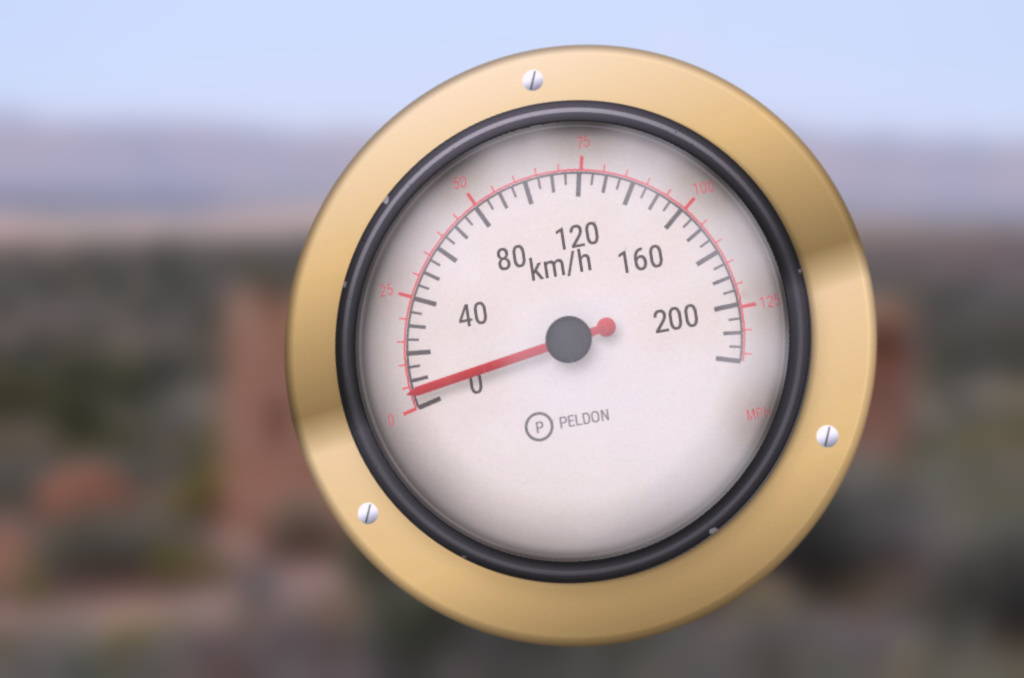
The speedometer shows 5 km/h
